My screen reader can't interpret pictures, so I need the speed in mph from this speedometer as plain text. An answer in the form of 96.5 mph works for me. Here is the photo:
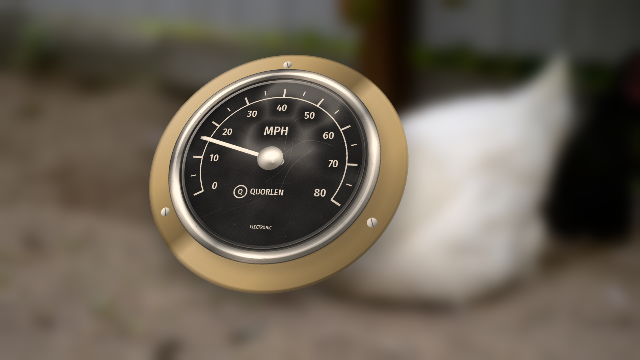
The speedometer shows 15 mph
